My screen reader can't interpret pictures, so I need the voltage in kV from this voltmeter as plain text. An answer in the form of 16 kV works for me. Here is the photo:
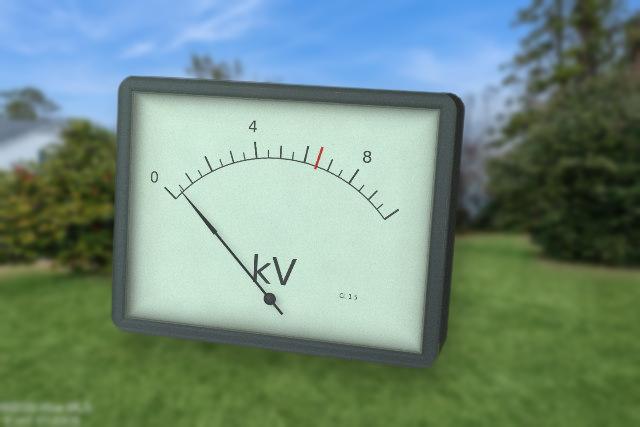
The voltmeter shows 0.5 kV
